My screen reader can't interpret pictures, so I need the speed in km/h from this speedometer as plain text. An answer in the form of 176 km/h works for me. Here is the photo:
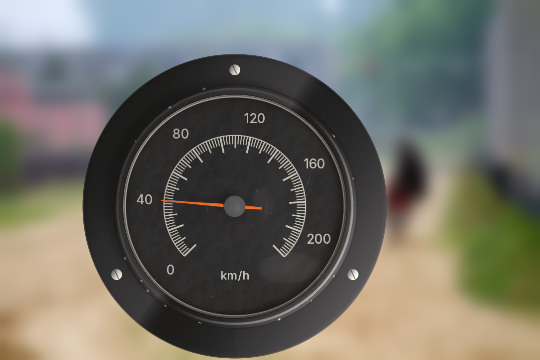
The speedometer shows 40 km/h
